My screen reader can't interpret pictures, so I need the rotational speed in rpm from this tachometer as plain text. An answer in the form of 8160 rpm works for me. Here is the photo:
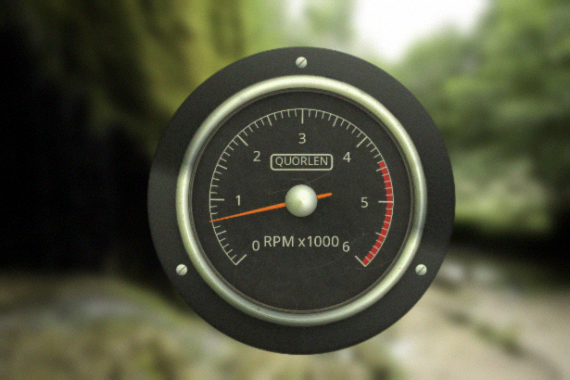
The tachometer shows 700 rpm
